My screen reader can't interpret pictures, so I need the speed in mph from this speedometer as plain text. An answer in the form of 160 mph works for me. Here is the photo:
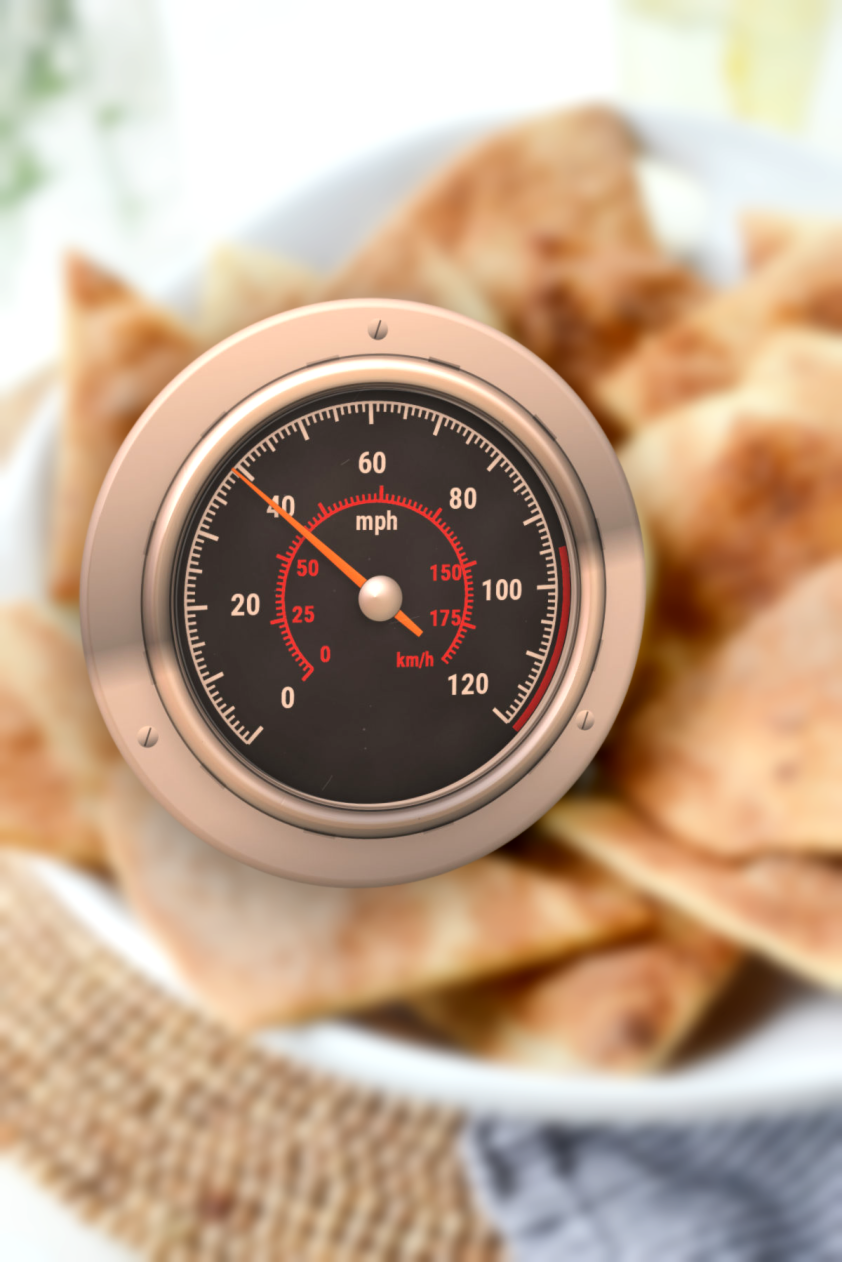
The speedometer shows 39 mph
